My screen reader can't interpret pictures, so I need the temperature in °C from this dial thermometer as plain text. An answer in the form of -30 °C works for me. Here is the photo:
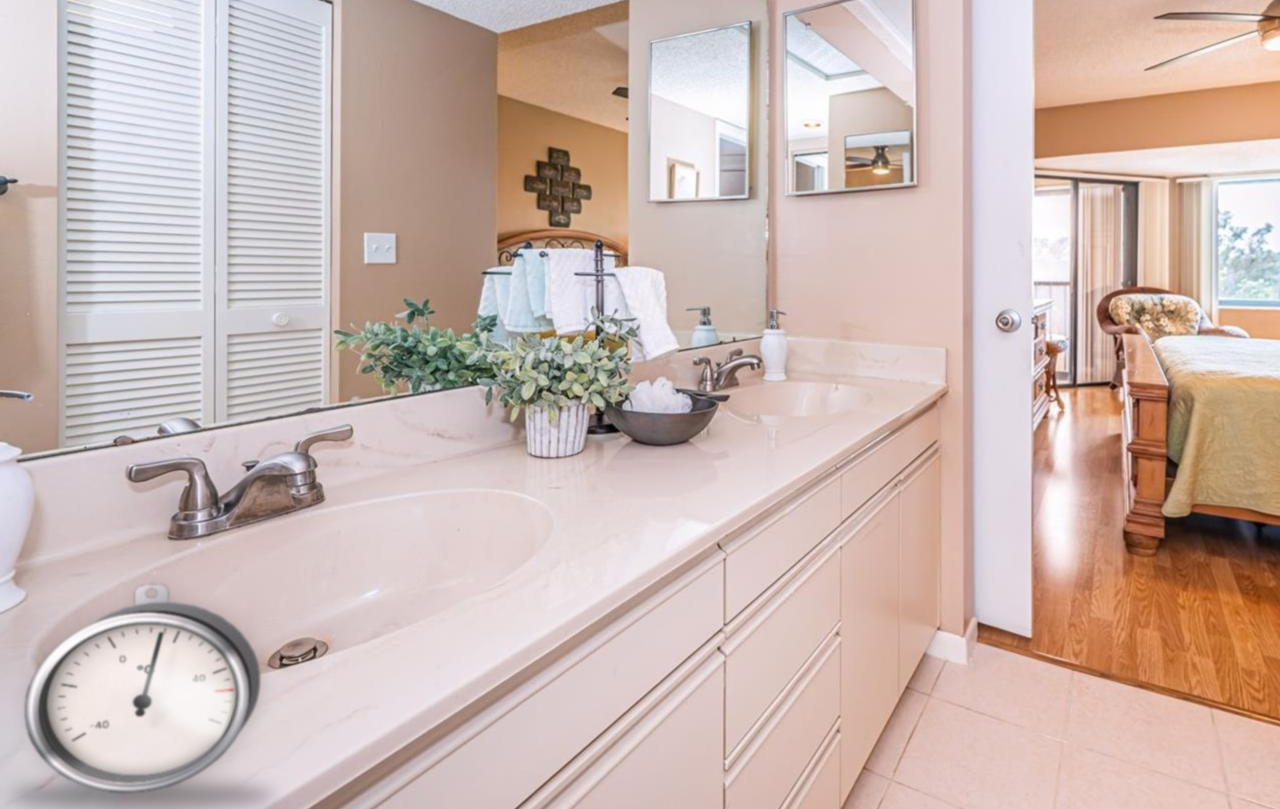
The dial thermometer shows 16 °C
